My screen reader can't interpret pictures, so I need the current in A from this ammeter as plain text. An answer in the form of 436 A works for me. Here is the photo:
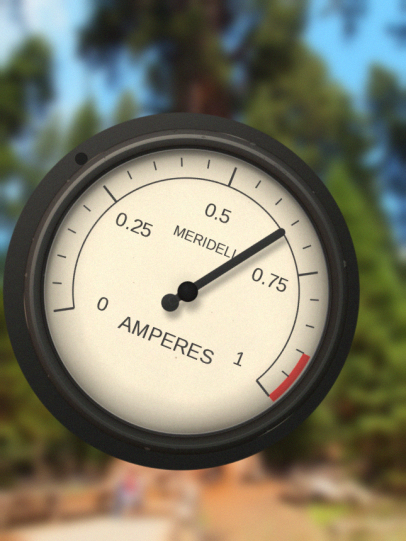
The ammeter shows 0.65 A
